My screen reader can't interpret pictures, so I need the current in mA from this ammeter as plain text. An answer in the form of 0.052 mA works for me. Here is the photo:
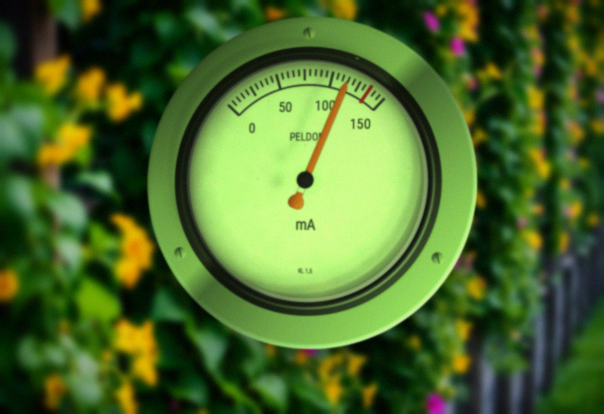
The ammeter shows 115 mA
